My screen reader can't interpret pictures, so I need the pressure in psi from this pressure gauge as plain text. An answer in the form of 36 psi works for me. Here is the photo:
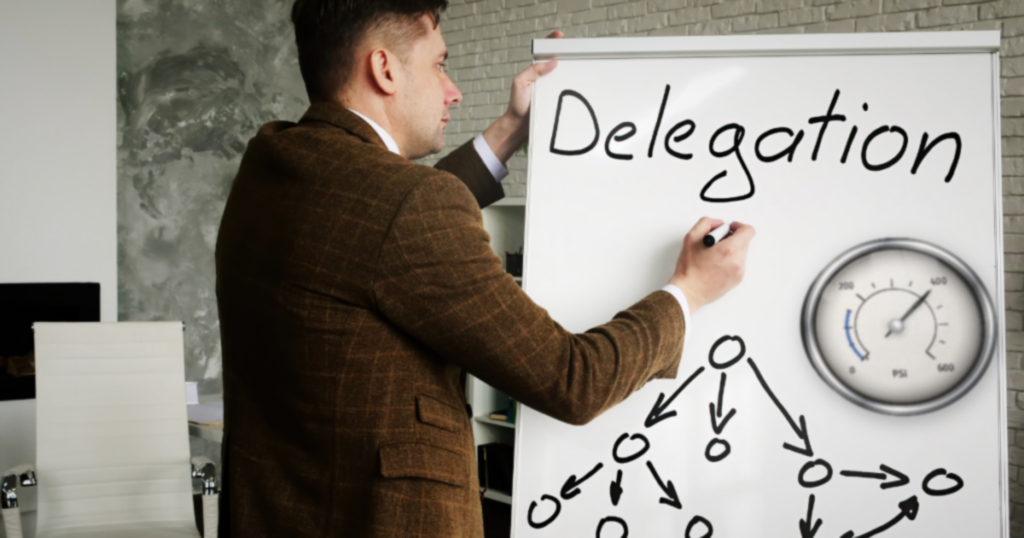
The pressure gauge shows 400 psi
